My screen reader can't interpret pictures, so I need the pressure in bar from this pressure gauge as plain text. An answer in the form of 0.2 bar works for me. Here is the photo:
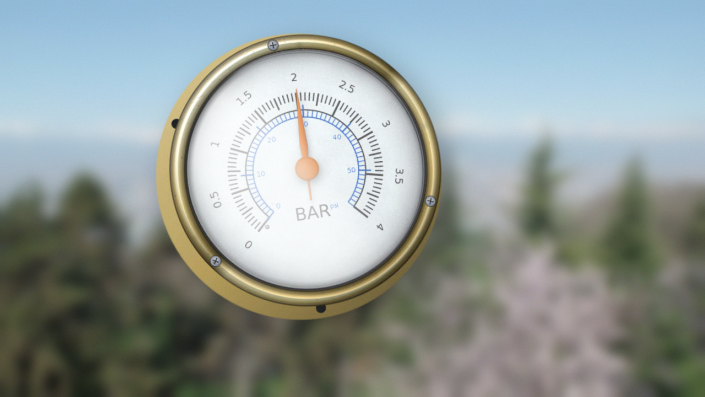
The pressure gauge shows 2 bar
